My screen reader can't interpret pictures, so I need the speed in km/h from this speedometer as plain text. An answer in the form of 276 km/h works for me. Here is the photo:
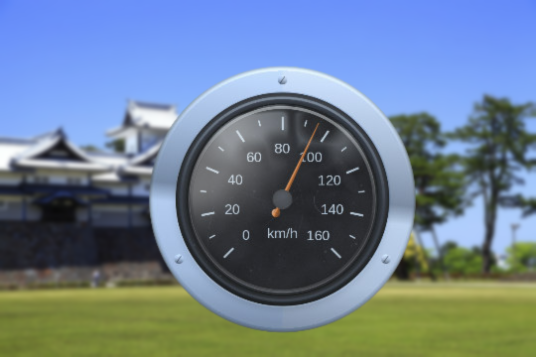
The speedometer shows 95 km/h
